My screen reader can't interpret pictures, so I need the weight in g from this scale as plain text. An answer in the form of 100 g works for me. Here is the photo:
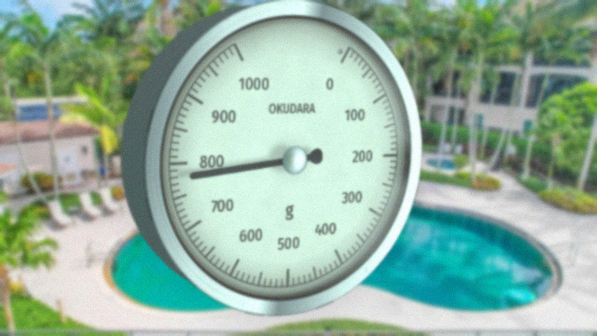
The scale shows 780 g
